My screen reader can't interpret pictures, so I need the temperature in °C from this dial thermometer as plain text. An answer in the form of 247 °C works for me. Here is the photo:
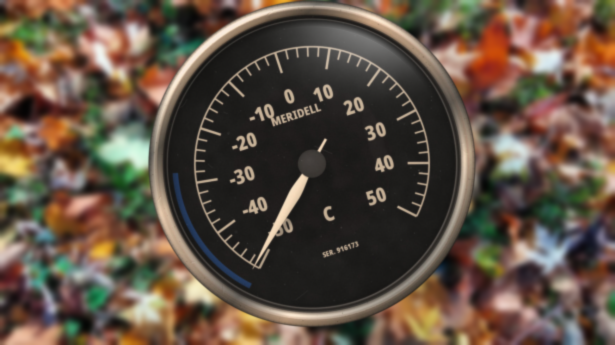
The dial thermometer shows -49 °C
